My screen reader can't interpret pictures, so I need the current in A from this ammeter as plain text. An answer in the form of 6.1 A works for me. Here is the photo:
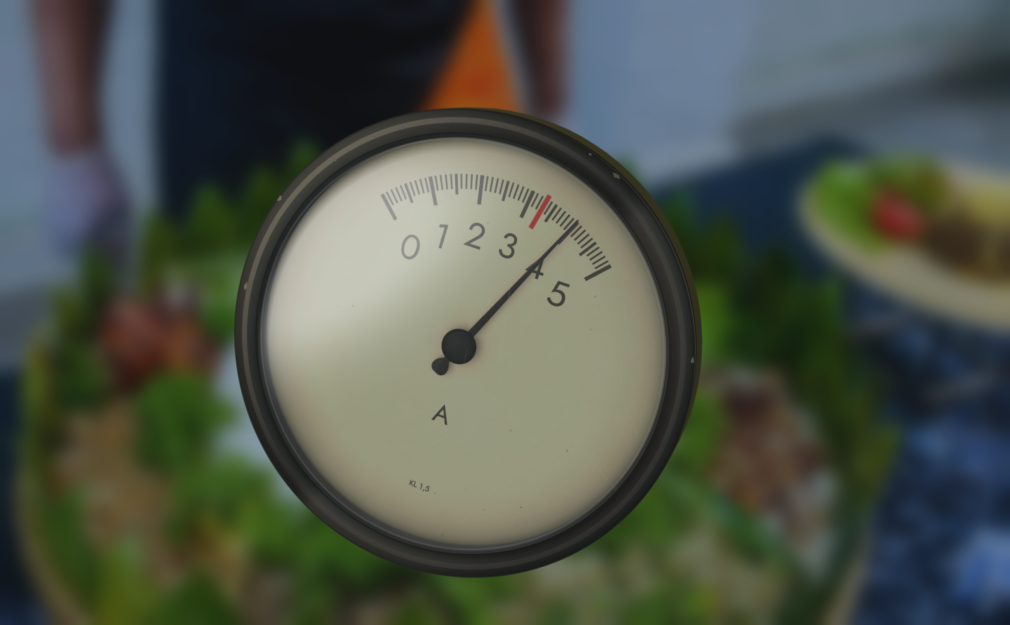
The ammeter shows 4 A
